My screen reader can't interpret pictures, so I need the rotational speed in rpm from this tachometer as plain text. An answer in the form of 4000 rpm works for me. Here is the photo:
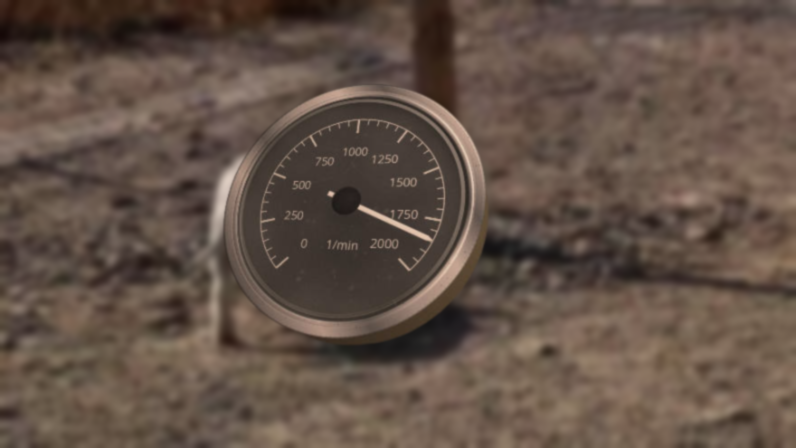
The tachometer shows 1850 rpm
